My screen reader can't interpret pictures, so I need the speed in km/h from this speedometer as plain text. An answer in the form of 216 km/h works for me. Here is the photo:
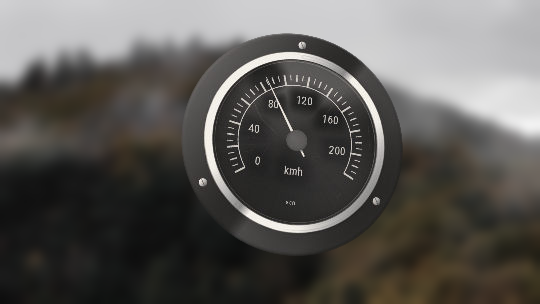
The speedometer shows 85 km/h
